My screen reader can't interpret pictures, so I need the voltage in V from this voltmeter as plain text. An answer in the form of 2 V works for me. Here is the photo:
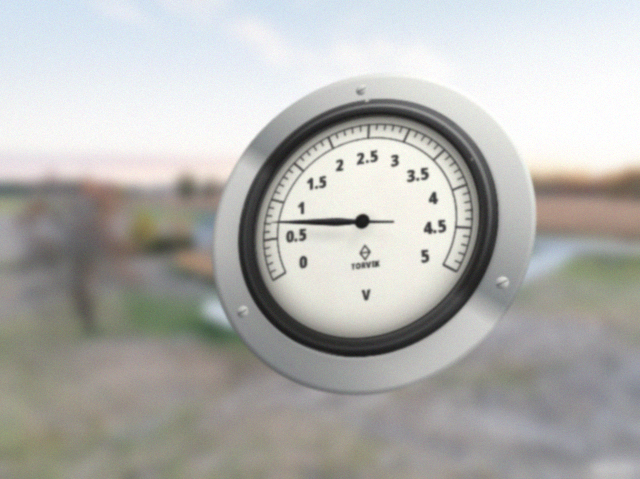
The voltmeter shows 0.7 V
